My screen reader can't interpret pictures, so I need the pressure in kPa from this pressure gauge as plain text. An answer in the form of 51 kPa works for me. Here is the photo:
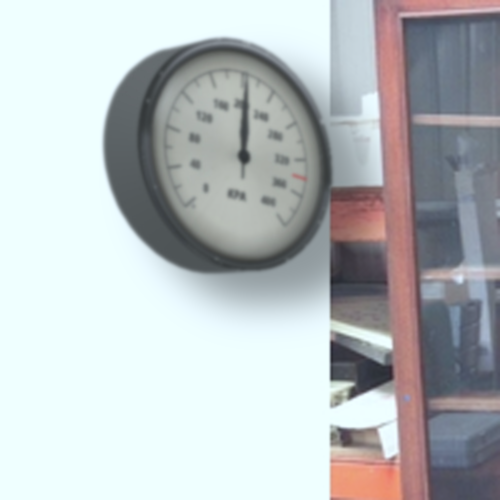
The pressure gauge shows 200 kPa
